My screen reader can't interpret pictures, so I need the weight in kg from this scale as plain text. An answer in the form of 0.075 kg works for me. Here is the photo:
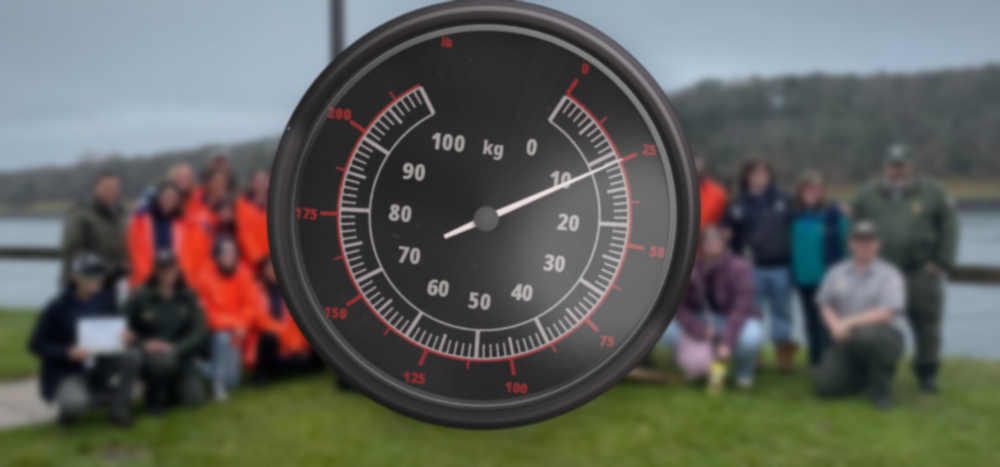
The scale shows 11 kg
